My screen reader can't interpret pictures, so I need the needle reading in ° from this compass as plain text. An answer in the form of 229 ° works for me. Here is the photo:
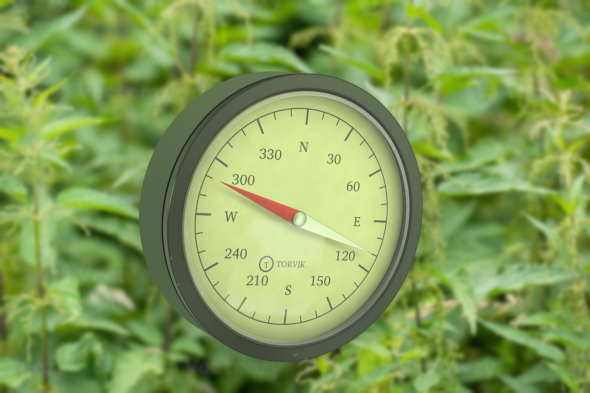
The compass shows 290 °
